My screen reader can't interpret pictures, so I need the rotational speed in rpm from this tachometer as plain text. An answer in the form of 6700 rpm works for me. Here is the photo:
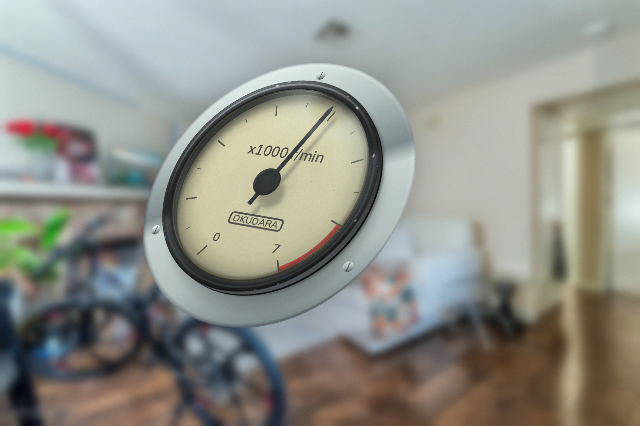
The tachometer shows 4000 rpm
